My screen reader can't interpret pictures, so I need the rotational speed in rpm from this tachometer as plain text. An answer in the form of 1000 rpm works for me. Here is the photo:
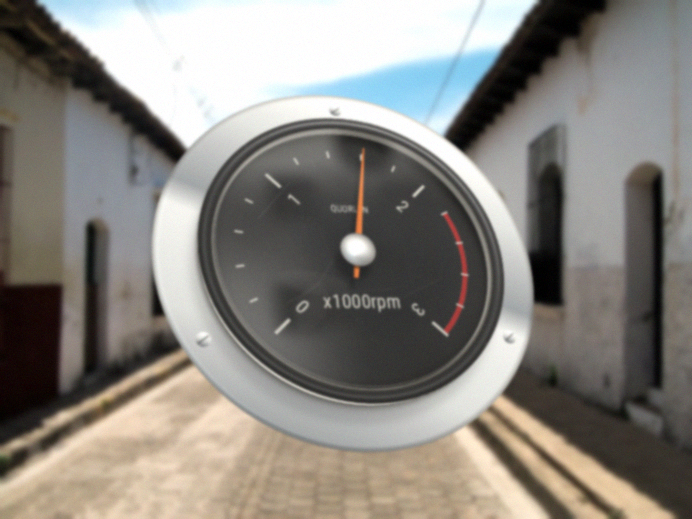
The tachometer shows 1600 rpm
